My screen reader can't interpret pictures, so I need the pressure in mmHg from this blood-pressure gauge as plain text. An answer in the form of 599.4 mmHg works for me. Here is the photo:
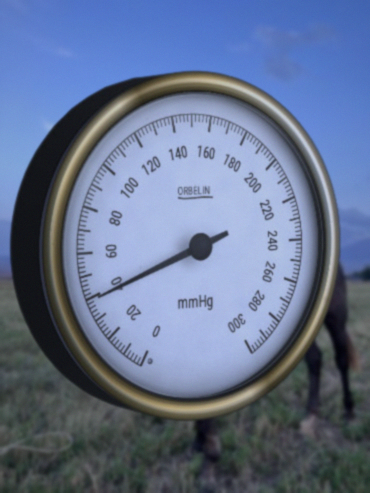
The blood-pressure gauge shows 40 mmHg
